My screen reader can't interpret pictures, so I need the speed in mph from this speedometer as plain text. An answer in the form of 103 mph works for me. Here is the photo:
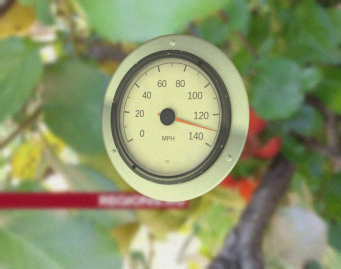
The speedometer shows 130 mph
